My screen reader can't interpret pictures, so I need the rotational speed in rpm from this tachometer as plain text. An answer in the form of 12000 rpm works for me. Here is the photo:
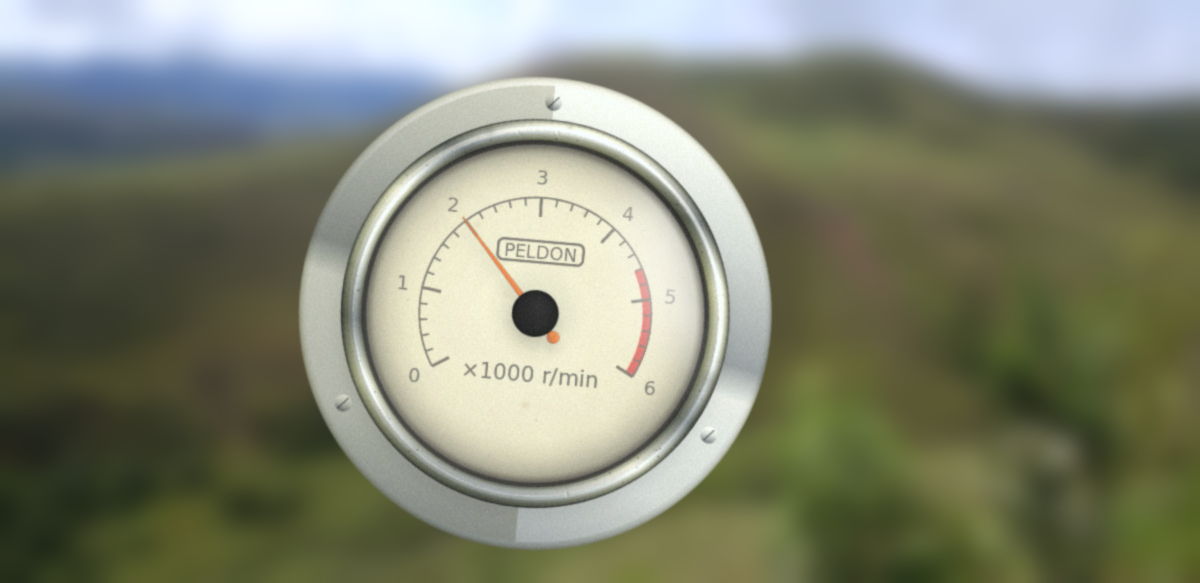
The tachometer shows 2000 rpm
